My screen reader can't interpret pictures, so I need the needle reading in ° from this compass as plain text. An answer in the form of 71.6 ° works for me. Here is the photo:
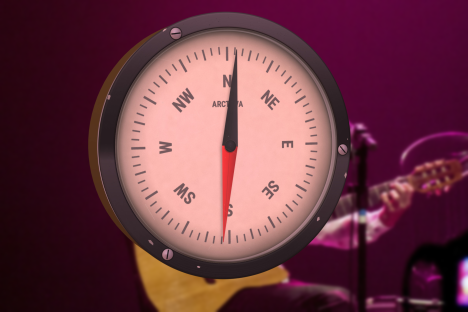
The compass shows 185 °
